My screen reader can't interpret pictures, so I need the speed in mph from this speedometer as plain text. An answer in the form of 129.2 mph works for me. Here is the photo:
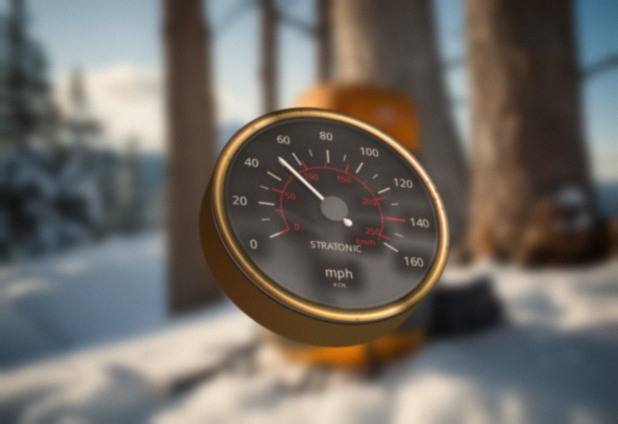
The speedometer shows 50 mph
